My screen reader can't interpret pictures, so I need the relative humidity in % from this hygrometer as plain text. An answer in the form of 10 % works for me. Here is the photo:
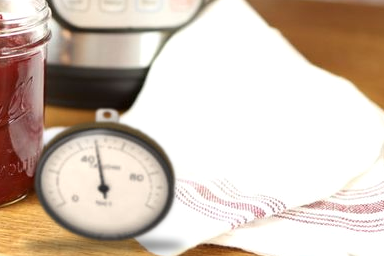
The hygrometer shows 48 %
